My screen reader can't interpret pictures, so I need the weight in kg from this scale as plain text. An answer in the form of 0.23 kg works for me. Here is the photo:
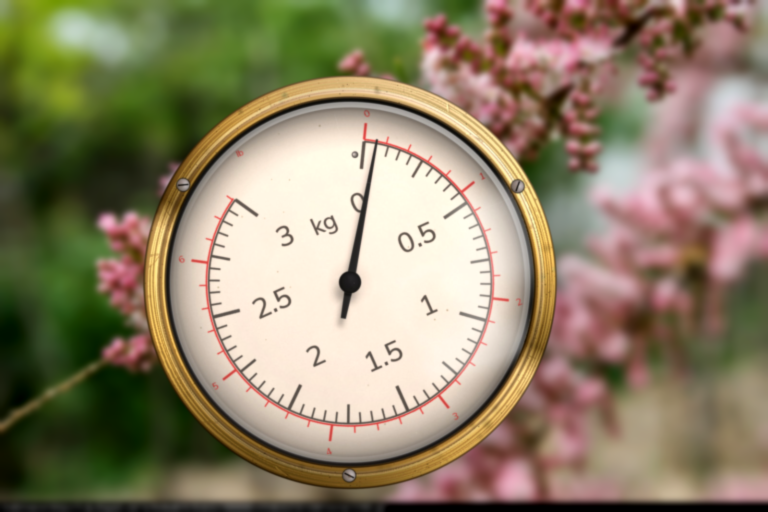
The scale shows 0.05 kg
